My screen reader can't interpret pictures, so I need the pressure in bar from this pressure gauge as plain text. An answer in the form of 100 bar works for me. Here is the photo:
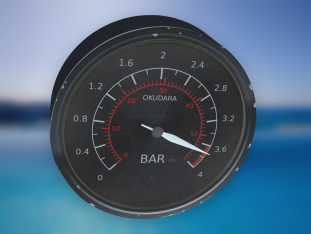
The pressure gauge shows 3.7 bar
